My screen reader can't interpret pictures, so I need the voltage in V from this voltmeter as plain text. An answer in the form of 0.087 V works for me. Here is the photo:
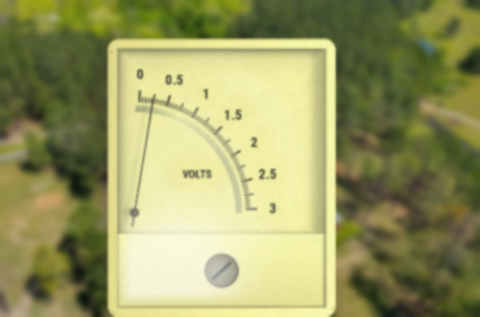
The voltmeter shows 0.25 V
